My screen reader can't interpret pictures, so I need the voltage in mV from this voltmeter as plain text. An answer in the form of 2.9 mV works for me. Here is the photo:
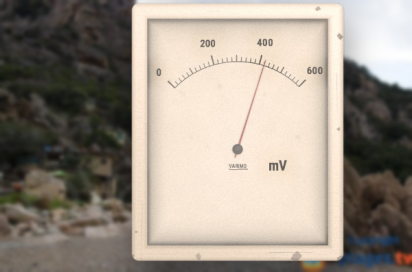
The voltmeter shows 420 mV
